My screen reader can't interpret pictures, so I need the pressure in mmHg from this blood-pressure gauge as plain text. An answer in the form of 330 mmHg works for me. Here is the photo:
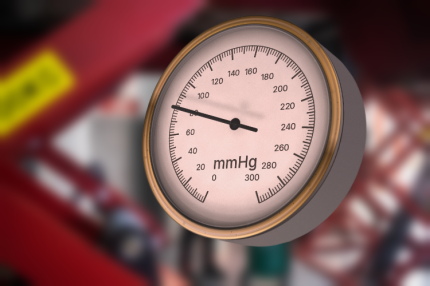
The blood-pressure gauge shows 80 mmHg
